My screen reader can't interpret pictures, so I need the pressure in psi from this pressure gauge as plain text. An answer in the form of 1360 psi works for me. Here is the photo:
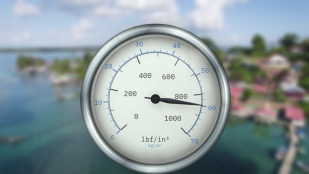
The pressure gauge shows 850 psi
